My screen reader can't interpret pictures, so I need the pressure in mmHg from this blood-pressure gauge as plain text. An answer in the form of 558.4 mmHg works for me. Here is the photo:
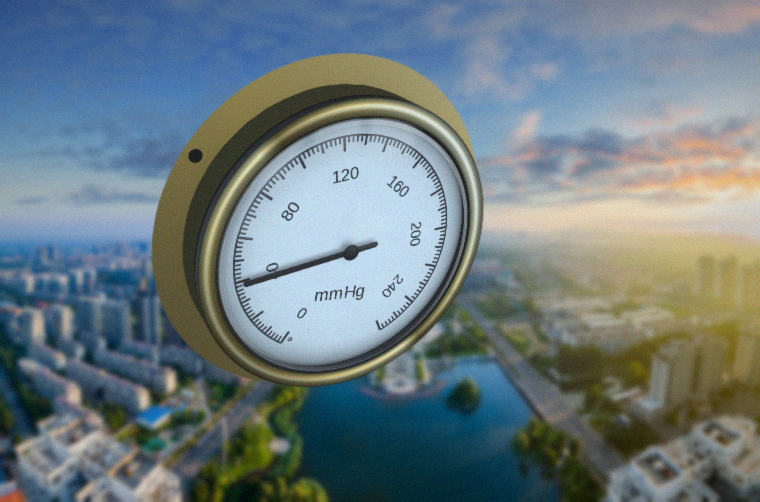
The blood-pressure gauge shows 40 mmHg
